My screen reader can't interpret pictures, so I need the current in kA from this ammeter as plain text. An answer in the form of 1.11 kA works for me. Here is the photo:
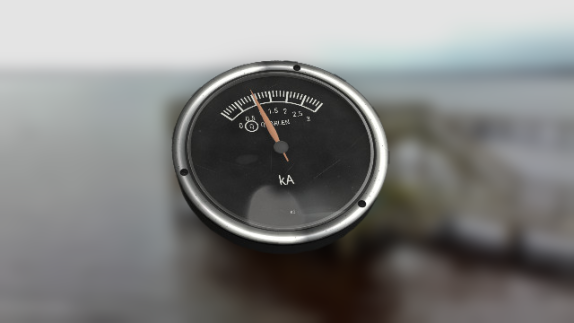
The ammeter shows 1 kA
